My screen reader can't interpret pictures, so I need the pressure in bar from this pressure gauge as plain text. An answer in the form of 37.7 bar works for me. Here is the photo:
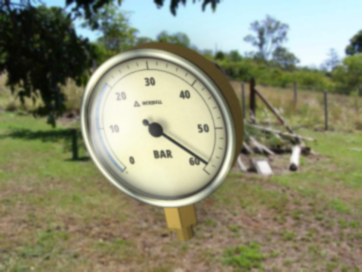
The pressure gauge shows 58 bar
